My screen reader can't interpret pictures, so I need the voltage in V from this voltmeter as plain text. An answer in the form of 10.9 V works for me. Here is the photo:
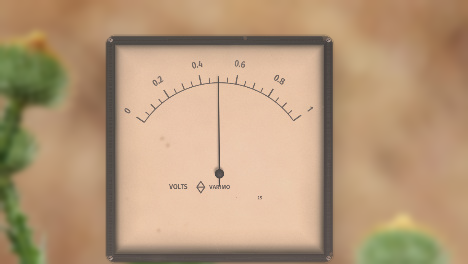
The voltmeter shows 0.5 V
